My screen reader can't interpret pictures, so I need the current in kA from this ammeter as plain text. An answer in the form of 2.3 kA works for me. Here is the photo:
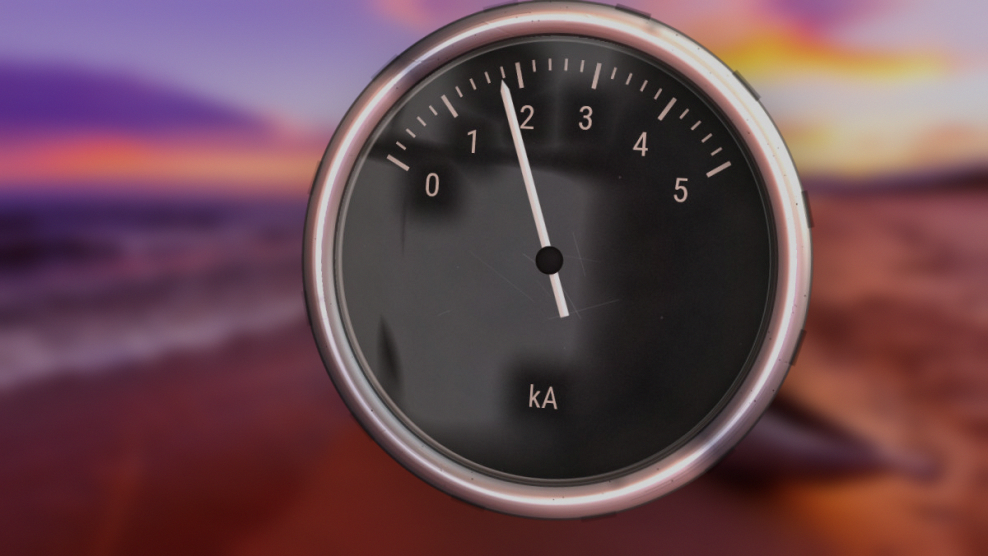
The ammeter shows 1.8 kA
